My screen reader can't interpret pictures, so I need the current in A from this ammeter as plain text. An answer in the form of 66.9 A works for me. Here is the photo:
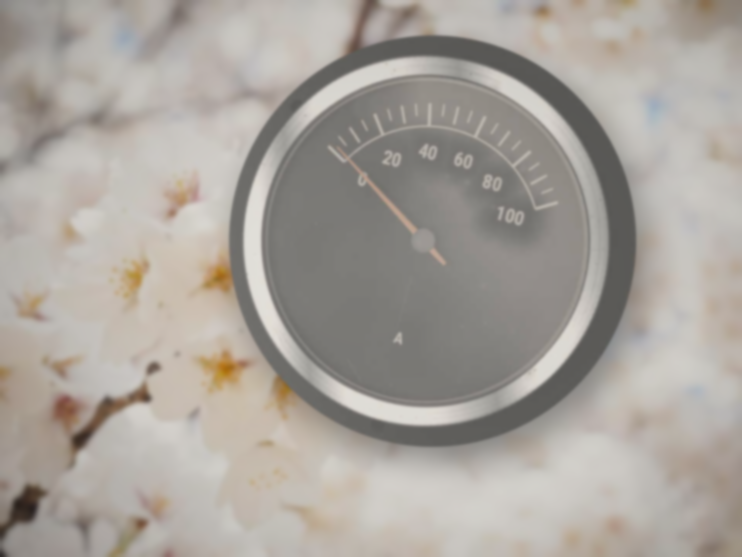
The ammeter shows 2.5 A
